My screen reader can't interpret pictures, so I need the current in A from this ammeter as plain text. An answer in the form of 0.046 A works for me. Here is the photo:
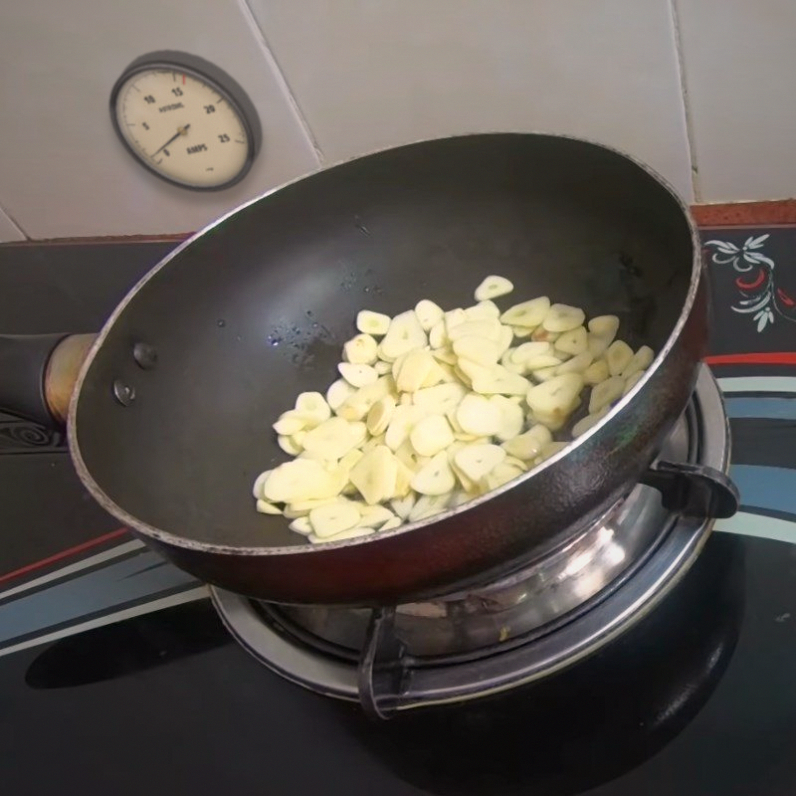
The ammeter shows 1 A
